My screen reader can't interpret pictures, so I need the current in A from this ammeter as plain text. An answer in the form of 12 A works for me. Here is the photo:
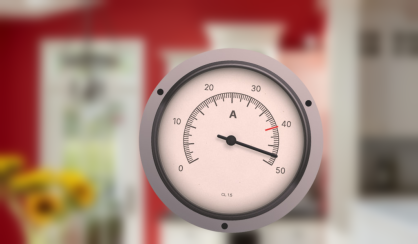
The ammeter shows 47.5 A
